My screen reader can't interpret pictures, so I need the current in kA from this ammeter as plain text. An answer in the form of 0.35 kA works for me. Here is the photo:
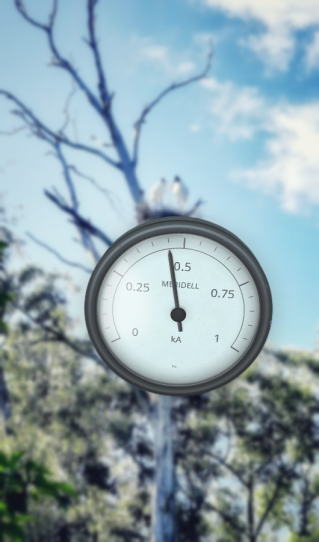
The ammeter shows 0.45 kA
